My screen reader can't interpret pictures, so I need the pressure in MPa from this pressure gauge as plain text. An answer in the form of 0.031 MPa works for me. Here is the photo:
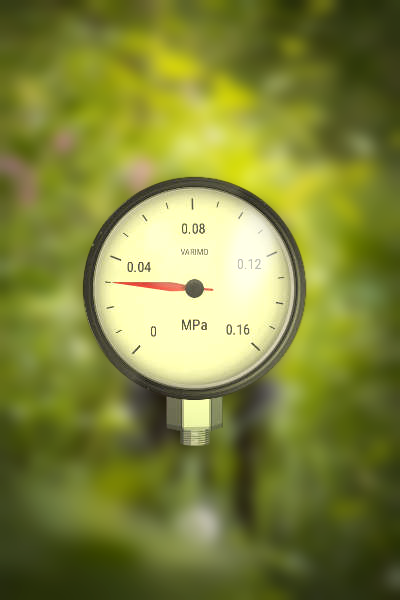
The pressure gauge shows 0.03 MPa
